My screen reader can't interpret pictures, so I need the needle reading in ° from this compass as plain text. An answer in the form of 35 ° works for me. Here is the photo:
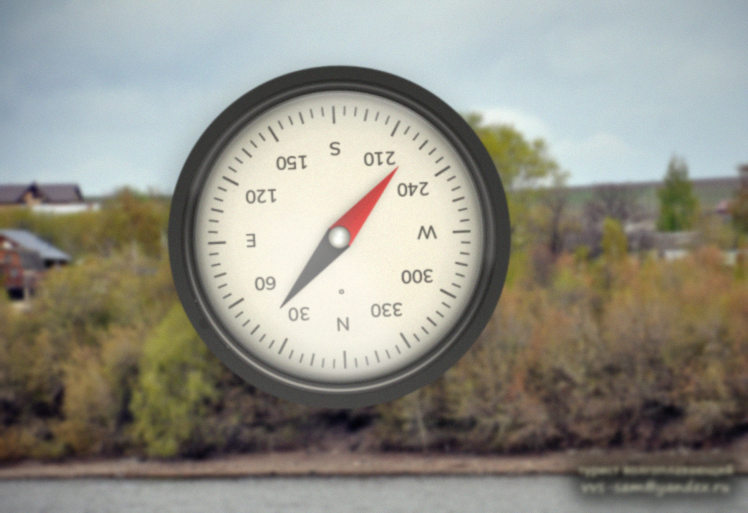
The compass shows 222.5 °
